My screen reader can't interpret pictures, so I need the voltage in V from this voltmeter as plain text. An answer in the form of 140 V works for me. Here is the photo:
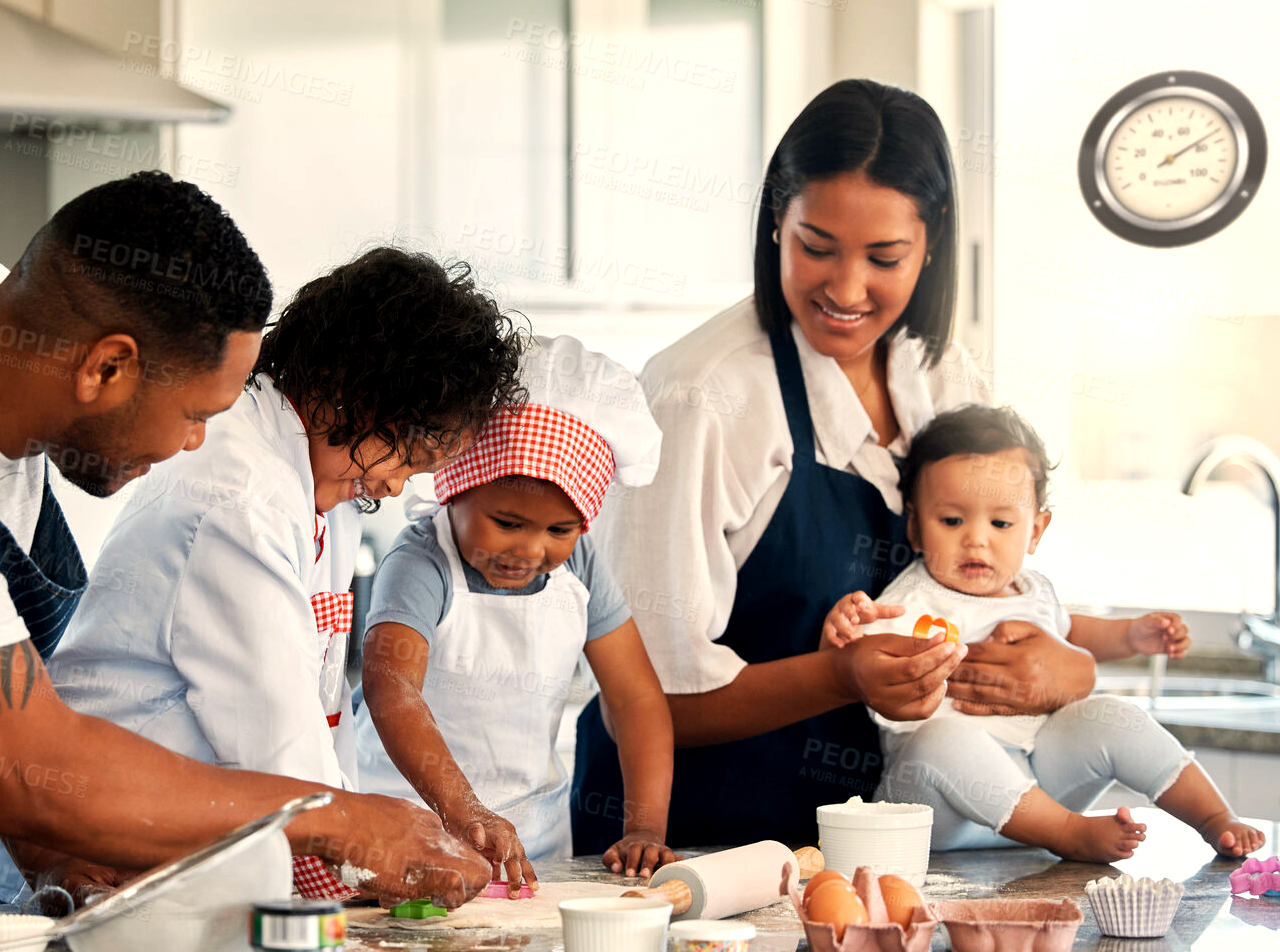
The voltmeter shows 75 V
